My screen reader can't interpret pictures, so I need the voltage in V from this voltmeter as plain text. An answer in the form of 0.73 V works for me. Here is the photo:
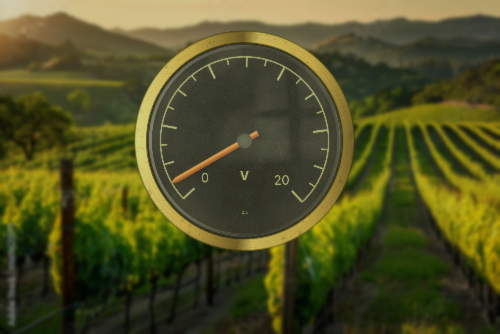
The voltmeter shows 1 V
